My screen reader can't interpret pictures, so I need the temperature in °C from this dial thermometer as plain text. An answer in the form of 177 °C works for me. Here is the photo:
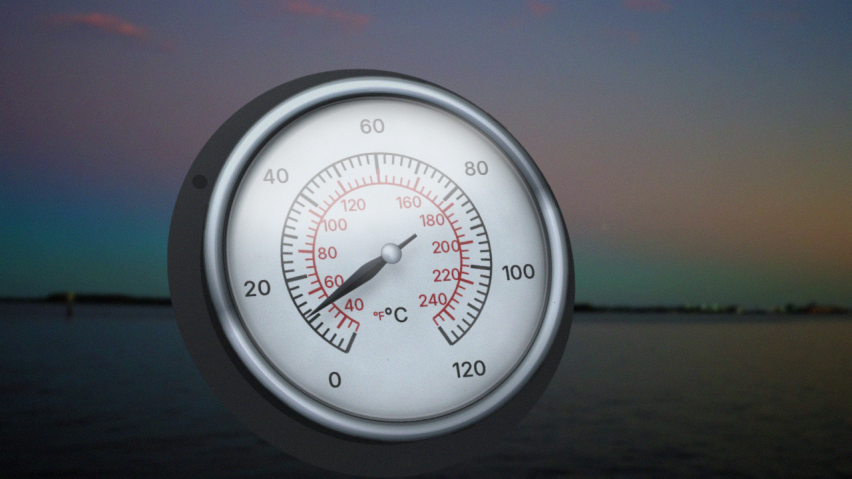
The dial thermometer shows 11 °C
